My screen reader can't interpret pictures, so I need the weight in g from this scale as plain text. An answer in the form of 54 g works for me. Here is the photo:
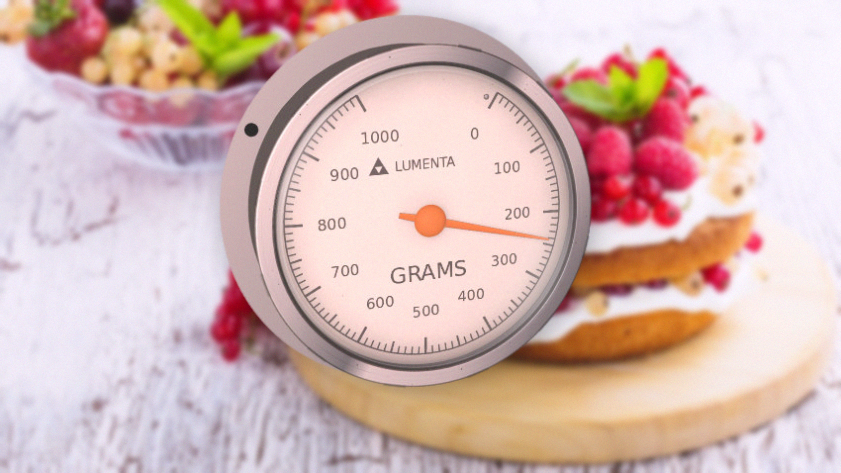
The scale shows 240 g
